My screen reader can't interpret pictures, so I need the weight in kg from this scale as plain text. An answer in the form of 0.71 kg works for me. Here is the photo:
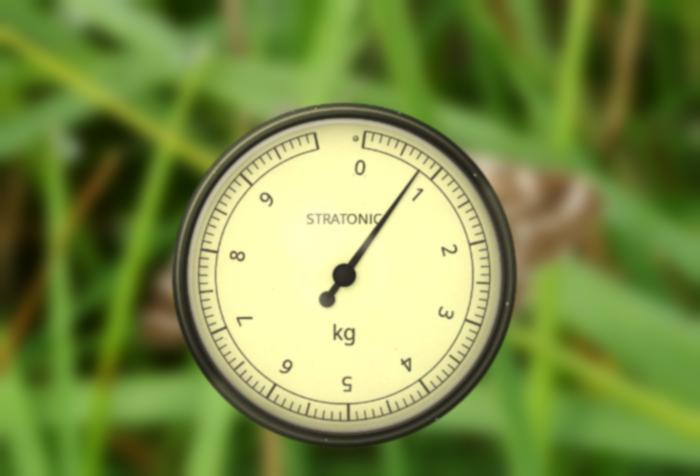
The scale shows 0.8 kg
